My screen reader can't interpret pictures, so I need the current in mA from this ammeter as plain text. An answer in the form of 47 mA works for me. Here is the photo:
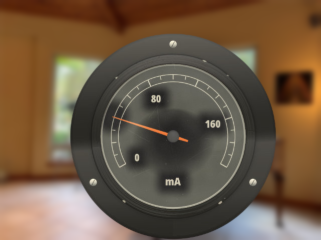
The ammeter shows 40 mA
